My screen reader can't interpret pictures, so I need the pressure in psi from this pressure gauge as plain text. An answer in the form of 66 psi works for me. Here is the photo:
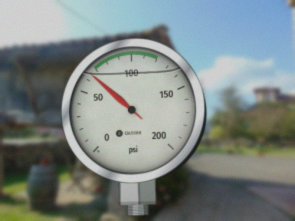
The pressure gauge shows 65 psi
